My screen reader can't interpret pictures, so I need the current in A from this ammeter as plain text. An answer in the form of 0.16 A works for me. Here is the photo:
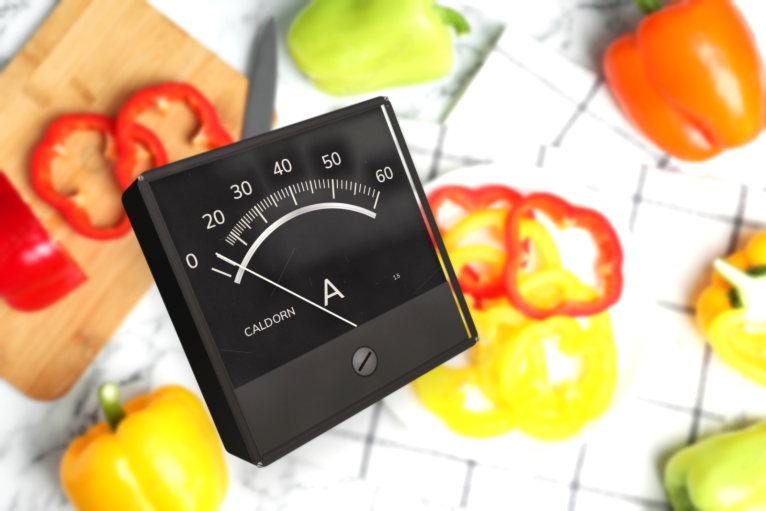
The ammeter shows 10 A
